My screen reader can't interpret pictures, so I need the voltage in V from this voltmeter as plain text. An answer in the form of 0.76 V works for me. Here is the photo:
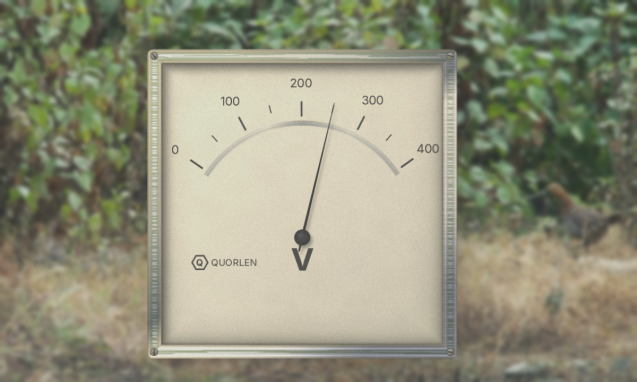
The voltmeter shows 250 V
